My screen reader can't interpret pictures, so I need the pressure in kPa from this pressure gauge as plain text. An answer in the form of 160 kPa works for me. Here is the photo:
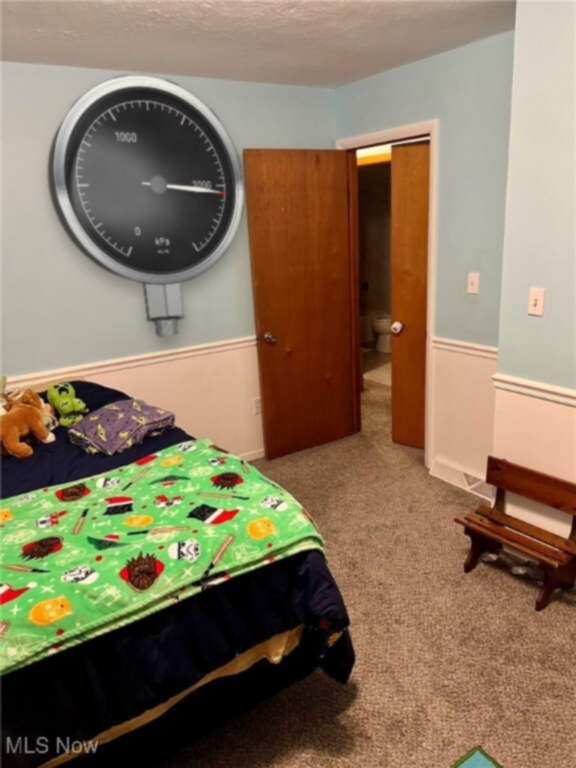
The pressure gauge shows 2050 kPa
